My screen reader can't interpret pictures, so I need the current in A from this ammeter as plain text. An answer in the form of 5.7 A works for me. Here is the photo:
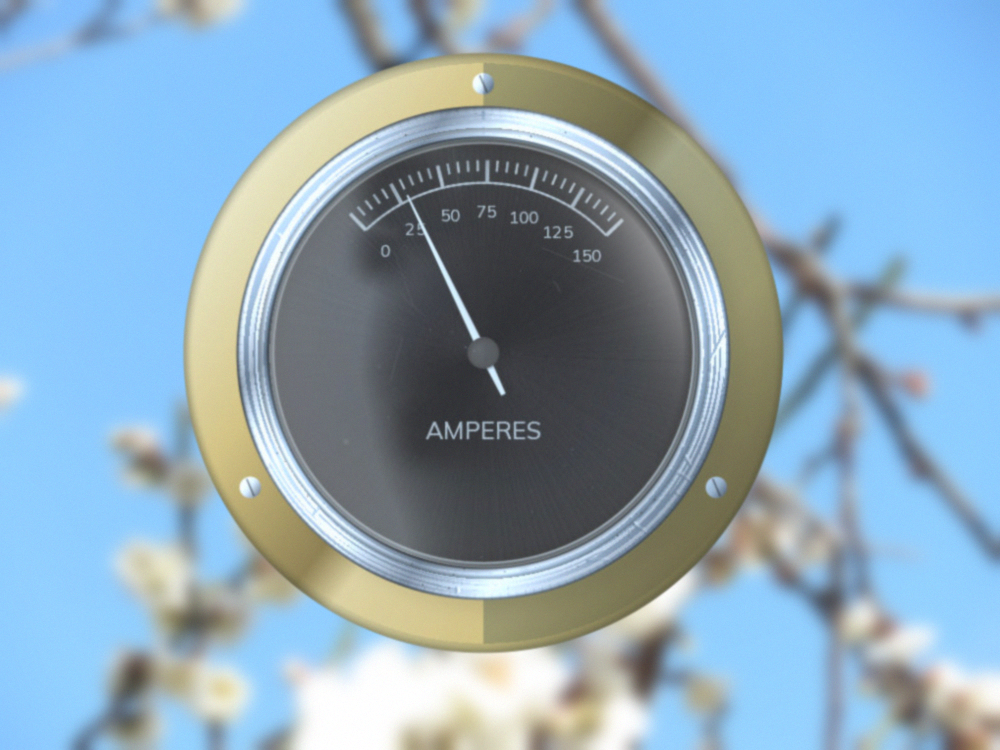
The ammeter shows 30 A
